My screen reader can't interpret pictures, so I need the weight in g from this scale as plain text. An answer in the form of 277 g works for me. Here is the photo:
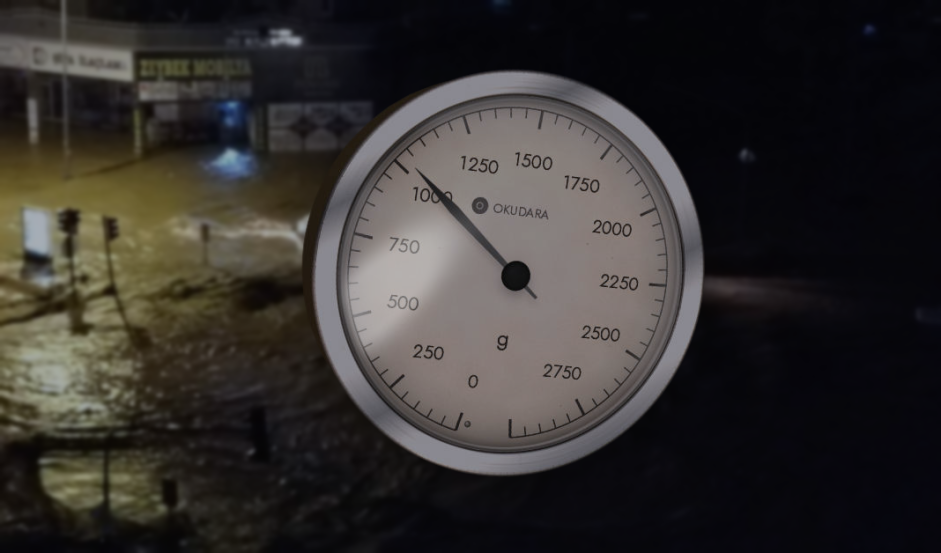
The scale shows 1025 g
